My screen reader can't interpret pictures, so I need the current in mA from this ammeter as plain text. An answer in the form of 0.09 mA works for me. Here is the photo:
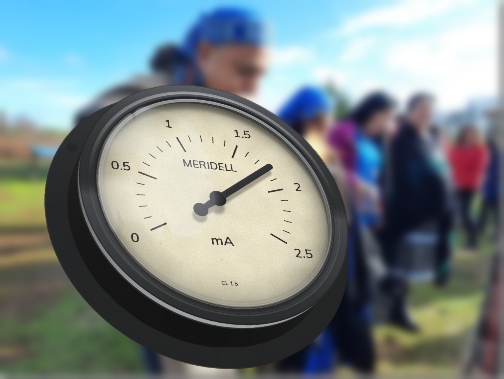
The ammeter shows 1.8 mA
